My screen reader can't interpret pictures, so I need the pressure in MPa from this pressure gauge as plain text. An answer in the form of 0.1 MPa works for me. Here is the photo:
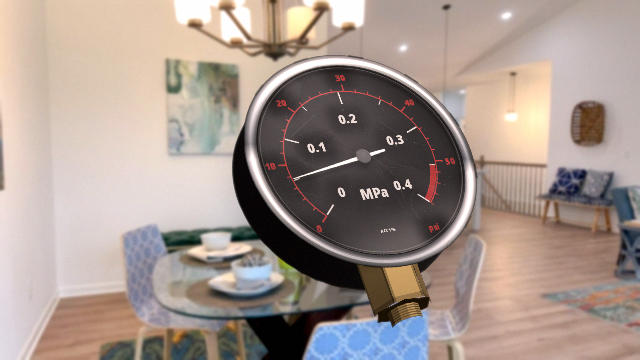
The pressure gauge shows 0.05 MPa
